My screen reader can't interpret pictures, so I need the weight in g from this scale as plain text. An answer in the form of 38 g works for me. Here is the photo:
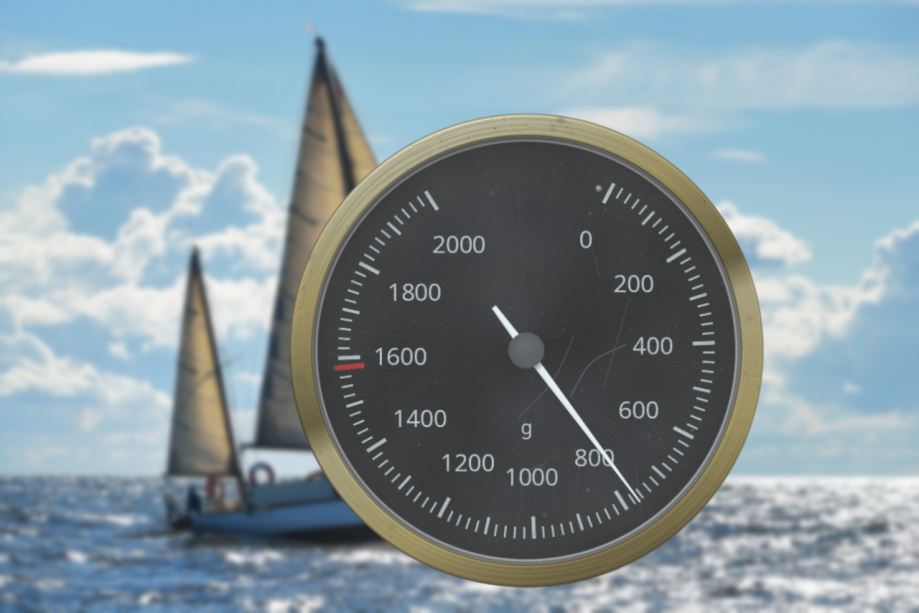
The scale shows 770 g
